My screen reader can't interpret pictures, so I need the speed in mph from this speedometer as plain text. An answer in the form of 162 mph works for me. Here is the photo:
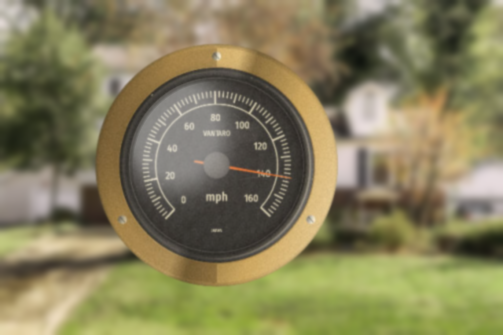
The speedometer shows 140 mph
